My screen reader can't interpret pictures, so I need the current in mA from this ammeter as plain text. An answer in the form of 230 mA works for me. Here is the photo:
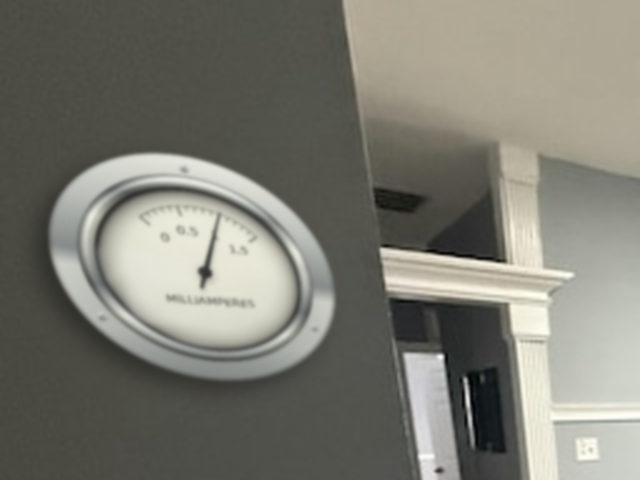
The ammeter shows 1 mA
